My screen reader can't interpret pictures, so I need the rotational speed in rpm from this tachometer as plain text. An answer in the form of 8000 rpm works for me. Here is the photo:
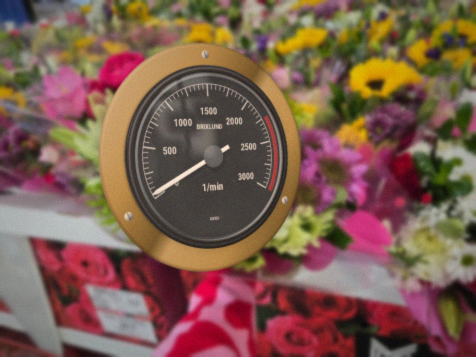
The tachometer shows 50 rpm
